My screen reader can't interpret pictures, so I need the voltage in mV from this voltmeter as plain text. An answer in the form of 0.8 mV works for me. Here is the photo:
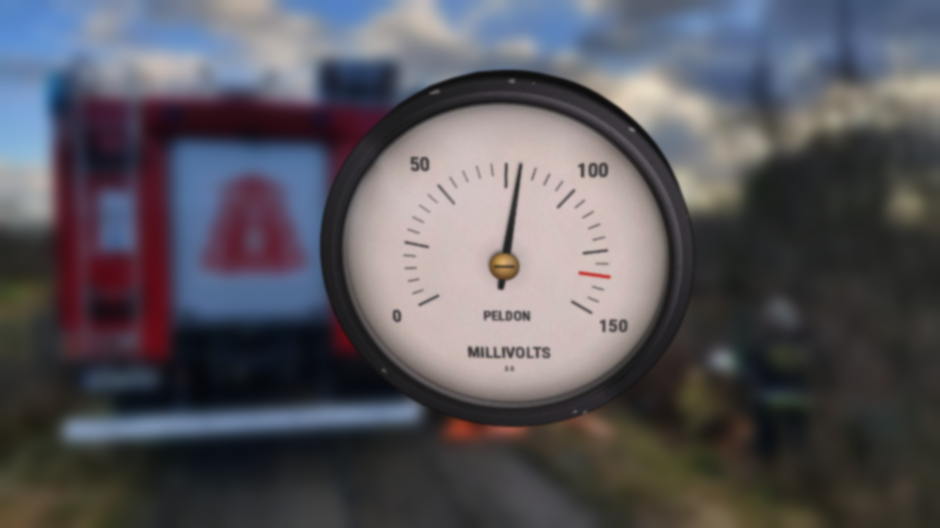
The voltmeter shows 80 mV
